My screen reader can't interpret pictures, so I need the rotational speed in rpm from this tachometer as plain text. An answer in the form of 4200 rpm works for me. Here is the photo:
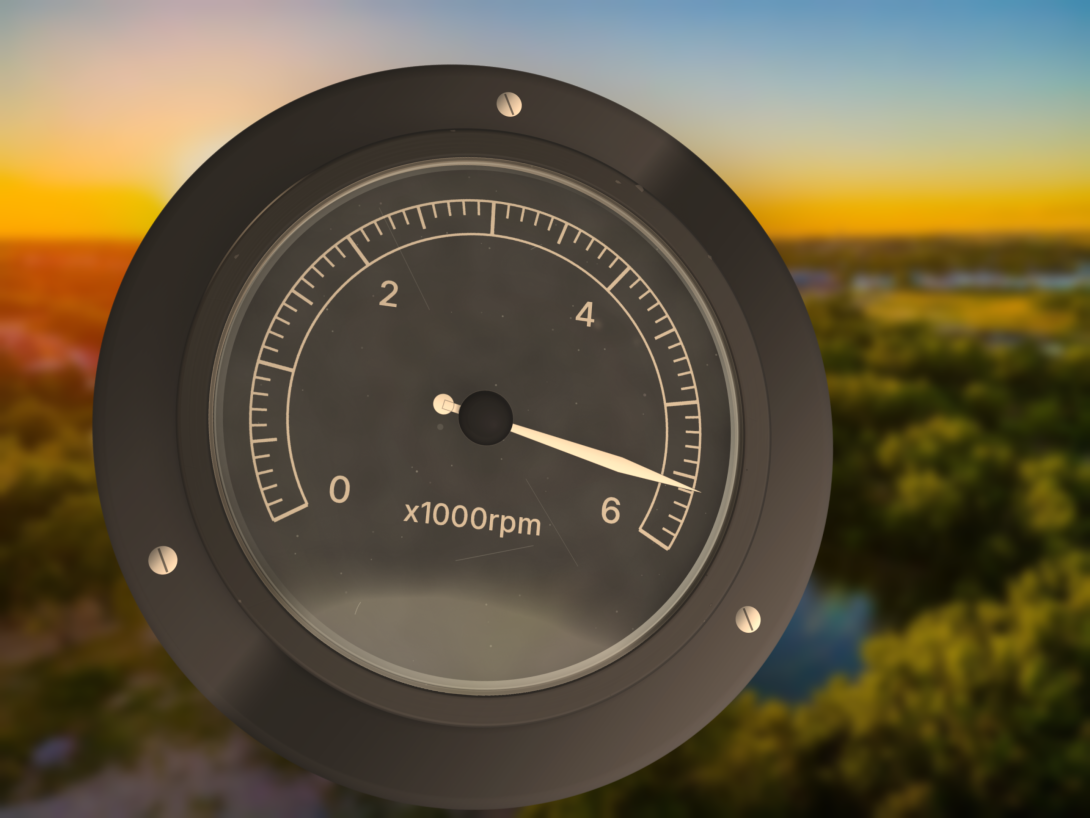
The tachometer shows 5600 rpm
